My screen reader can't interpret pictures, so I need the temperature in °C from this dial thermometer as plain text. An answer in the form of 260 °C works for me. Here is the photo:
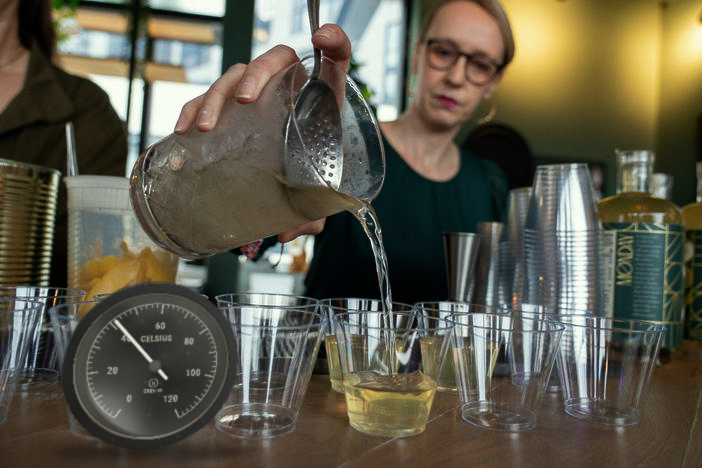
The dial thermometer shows 42 °C
